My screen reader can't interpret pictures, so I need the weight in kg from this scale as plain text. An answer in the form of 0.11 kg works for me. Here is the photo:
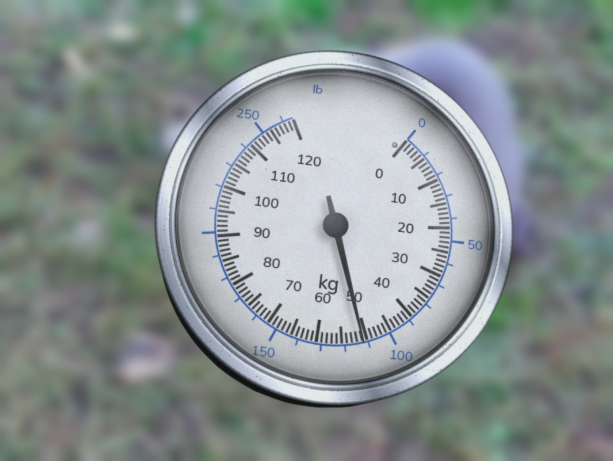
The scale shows 51 kg
